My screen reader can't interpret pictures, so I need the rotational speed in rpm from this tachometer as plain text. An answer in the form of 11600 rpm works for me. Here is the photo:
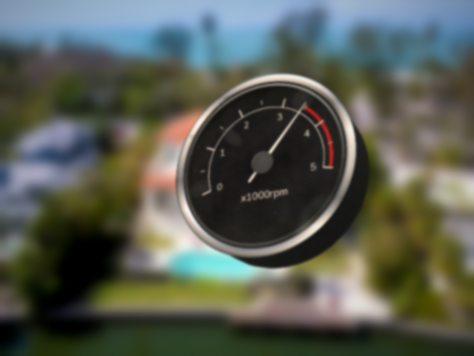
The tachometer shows 3500 rpm
